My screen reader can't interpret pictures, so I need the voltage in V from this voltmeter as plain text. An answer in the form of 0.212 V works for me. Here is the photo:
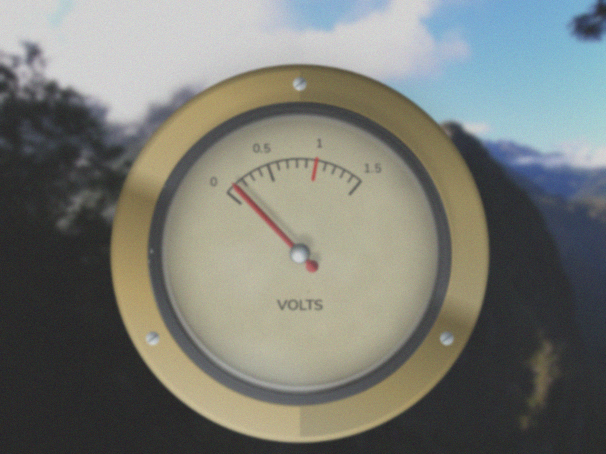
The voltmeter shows 0.1 V
